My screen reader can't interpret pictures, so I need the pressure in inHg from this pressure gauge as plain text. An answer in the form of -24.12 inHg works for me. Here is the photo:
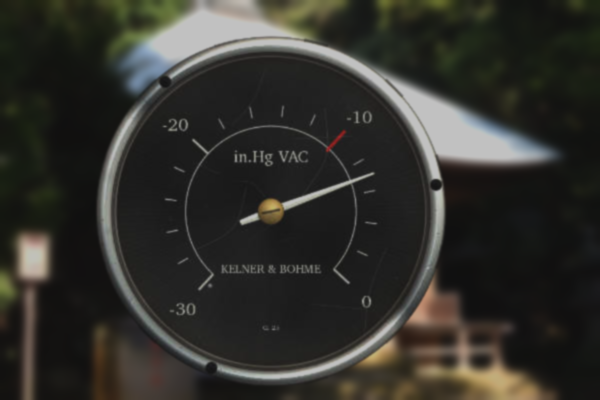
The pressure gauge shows -7 inHg
